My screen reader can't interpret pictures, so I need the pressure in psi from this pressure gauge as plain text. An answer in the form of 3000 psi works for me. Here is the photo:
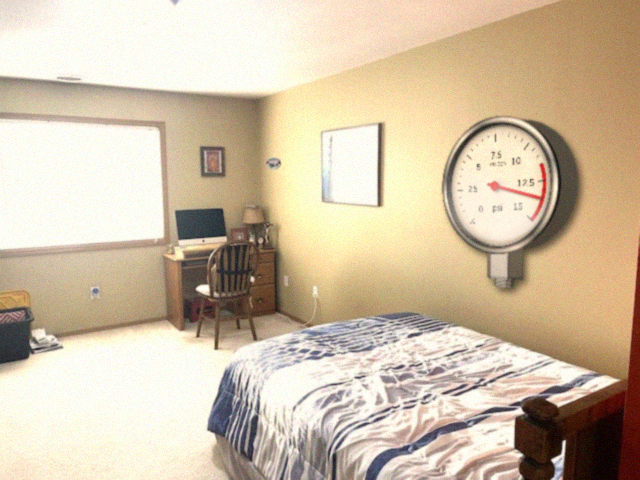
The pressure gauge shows 13.5 psi
